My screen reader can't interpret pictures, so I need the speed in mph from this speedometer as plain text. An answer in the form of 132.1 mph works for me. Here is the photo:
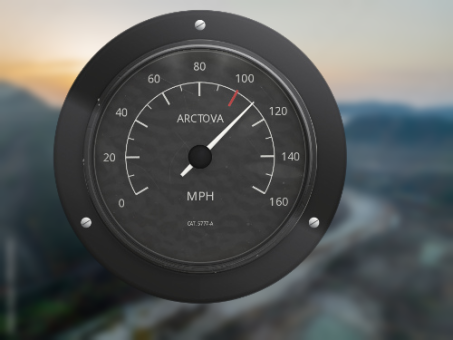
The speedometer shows 110 mph
